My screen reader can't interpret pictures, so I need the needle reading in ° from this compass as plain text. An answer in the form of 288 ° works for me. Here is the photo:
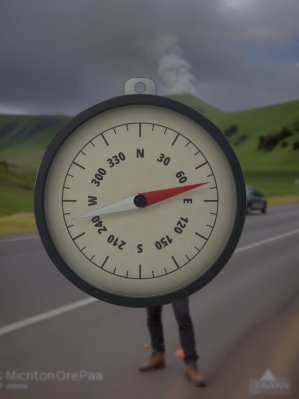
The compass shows 75 °
